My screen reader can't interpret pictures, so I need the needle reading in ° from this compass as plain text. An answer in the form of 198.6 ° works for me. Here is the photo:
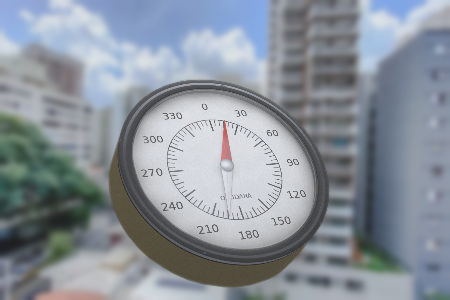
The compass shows 15 °
